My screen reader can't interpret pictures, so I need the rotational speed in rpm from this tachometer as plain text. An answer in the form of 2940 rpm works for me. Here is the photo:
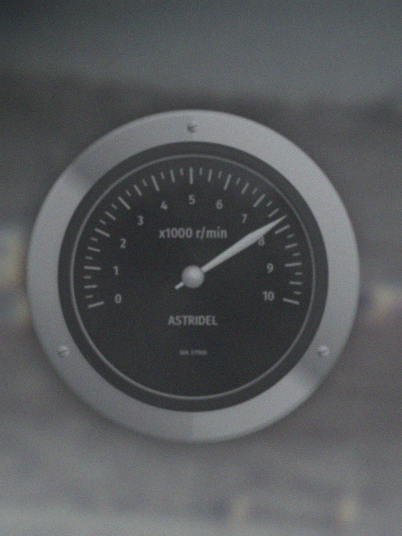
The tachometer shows 7750 rpm
